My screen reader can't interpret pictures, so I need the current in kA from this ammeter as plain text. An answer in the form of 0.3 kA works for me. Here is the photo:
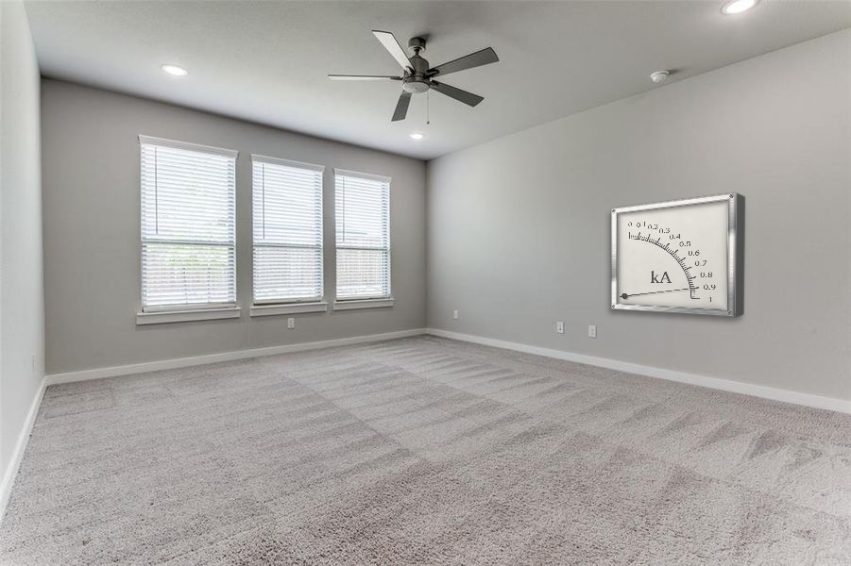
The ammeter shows 0.9 kA
